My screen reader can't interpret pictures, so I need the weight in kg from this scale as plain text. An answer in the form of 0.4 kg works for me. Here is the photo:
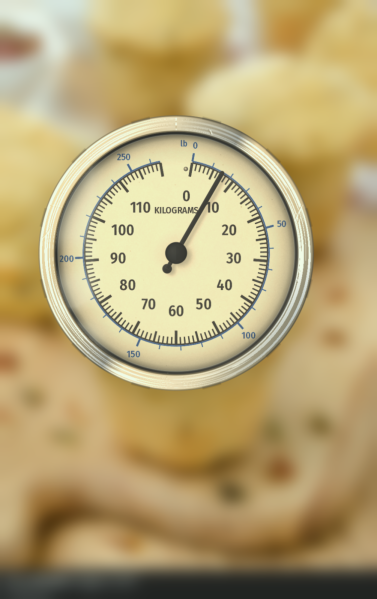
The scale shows 7 kg
